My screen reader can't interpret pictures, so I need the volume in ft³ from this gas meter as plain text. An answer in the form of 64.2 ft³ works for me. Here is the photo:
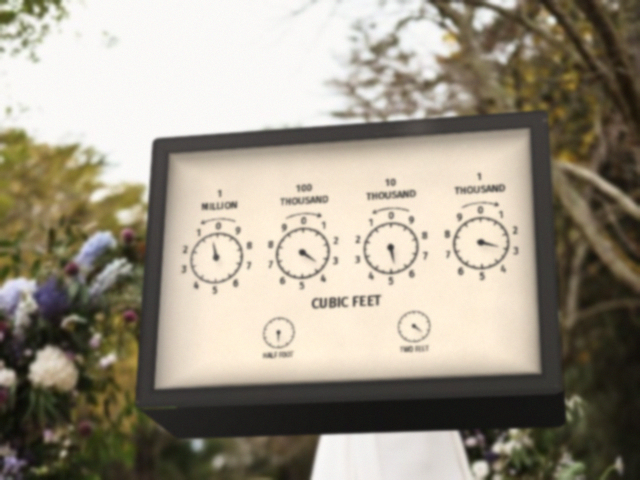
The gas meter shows 35300 ft³
